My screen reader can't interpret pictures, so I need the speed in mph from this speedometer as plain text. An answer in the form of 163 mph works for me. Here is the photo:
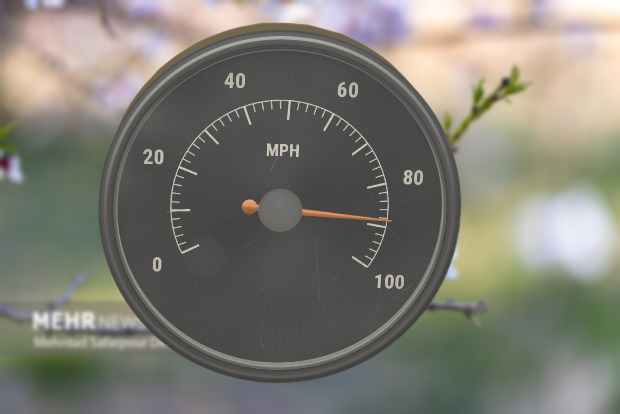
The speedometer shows 88 mph
